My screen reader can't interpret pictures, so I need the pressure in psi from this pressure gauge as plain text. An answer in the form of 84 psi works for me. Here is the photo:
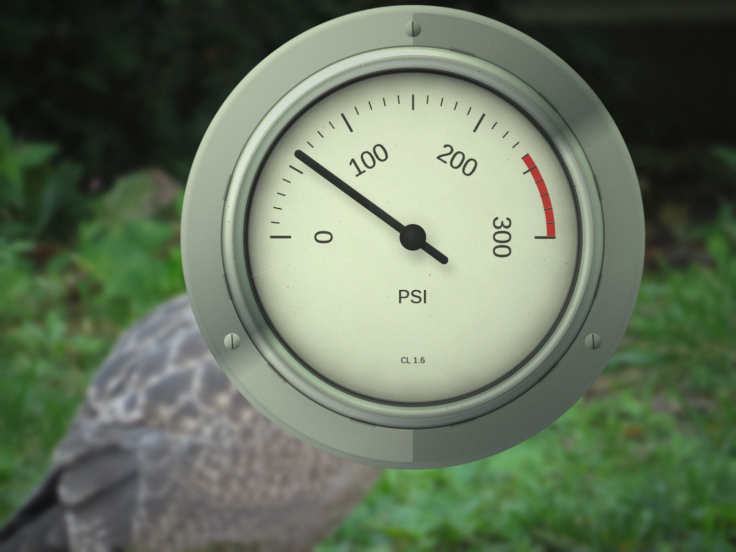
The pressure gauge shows 60 psi
